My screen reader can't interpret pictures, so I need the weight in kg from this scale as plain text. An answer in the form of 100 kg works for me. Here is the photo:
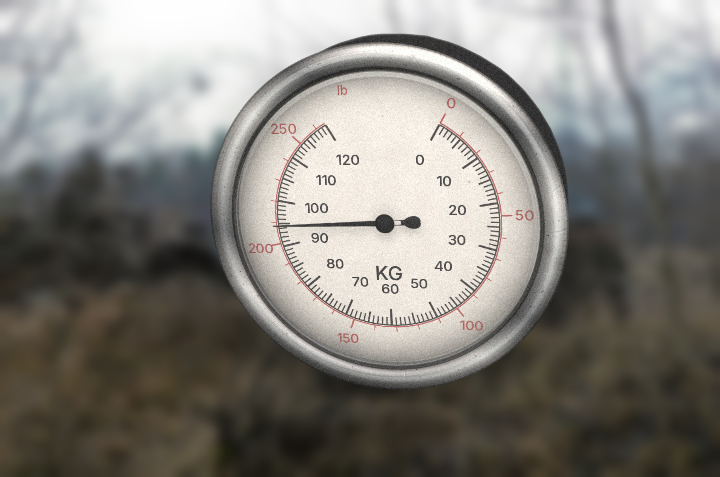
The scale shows 95 kg
